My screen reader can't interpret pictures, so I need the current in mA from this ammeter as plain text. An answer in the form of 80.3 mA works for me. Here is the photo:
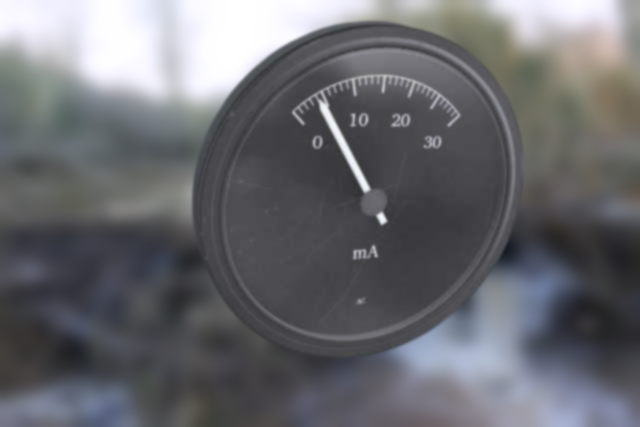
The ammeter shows 4 mA
